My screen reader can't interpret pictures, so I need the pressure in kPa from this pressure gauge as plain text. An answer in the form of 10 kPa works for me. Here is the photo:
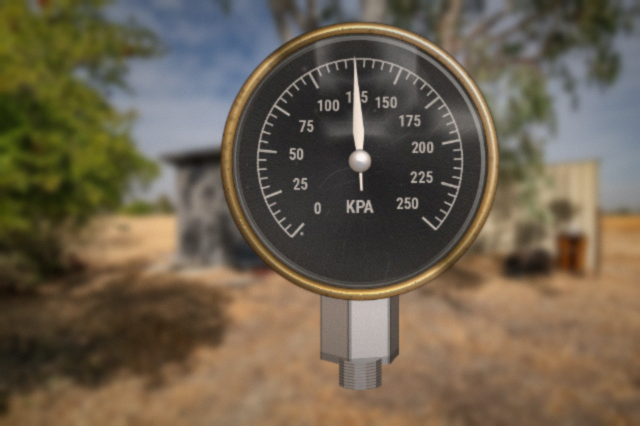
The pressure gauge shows 125 kPa
